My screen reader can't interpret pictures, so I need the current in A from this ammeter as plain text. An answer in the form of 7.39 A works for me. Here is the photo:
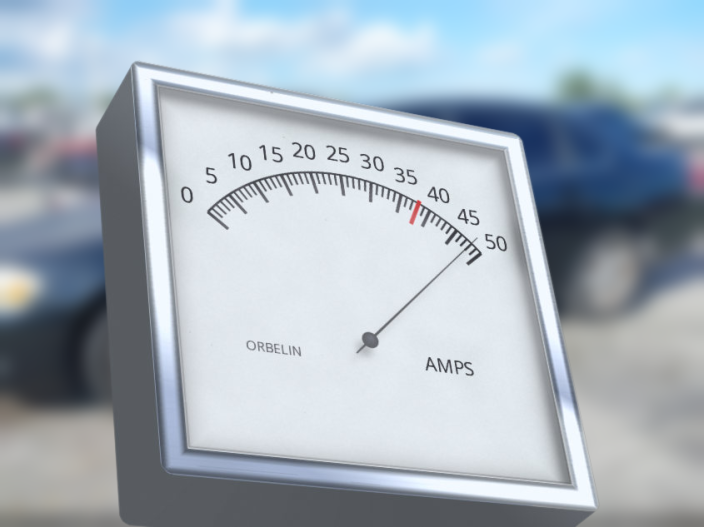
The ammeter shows 48 A
